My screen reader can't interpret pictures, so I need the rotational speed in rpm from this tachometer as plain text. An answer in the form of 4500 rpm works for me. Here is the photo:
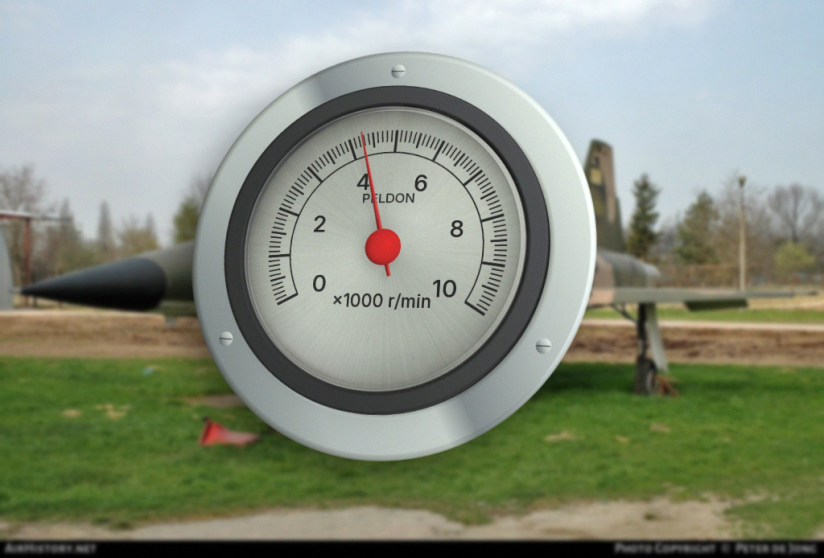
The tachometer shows 4300 rpm
